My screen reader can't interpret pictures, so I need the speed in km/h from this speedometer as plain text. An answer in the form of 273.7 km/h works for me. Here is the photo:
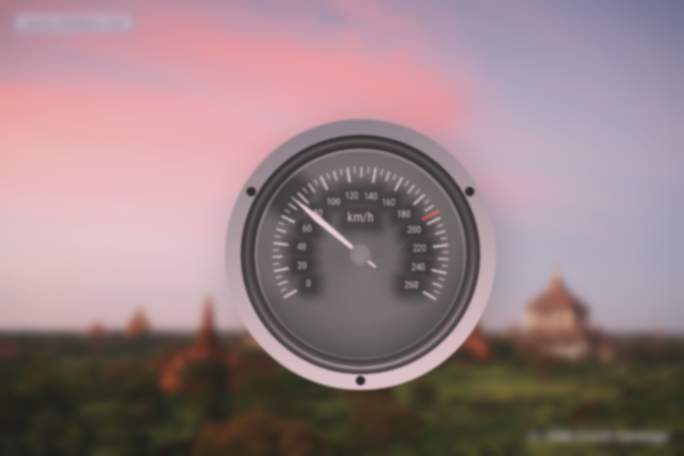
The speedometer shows 75 km/h
